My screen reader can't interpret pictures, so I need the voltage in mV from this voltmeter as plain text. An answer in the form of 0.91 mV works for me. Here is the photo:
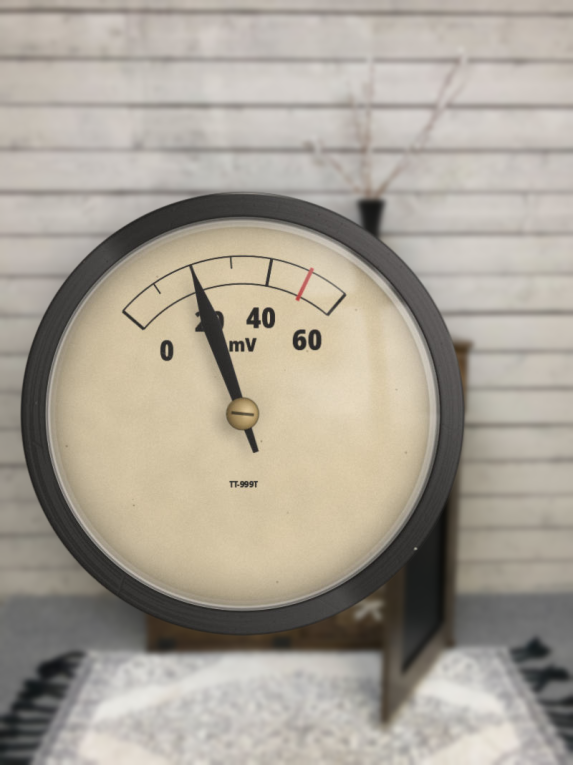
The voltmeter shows 20 mV
